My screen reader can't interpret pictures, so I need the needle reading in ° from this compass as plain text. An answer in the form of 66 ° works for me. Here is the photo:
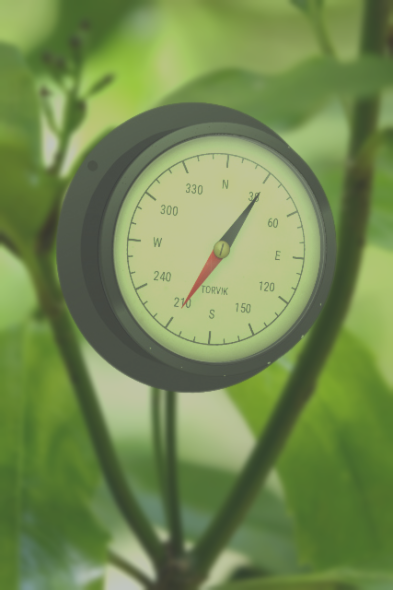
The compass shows 210 °
